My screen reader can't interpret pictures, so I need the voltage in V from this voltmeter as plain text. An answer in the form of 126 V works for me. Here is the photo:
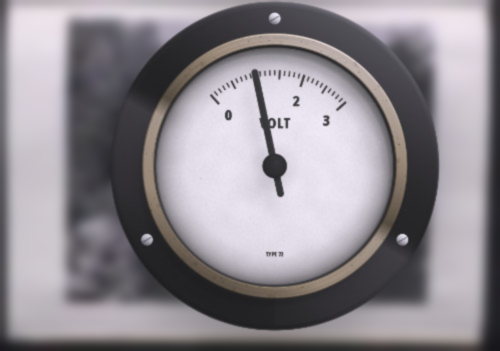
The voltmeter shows 1 V
